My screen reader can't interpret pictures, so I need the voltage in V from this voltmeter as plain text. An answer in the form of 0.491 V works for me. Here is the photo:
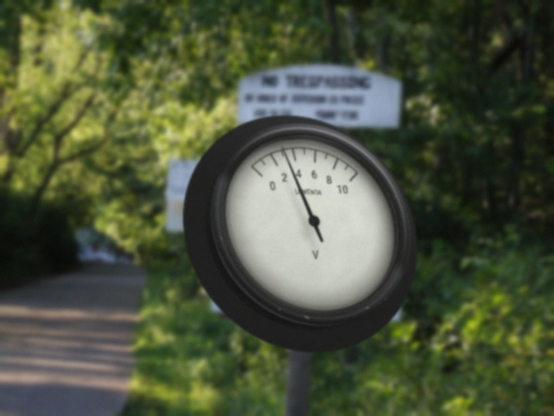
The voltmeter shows 3 V
